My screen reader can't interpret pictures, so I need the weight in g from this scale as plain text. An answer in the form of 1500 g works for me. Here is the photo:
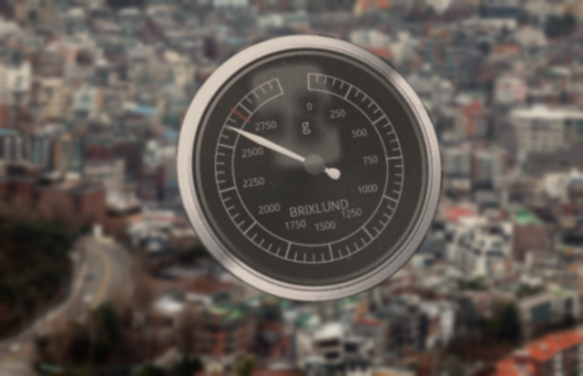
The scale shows 2600 g
